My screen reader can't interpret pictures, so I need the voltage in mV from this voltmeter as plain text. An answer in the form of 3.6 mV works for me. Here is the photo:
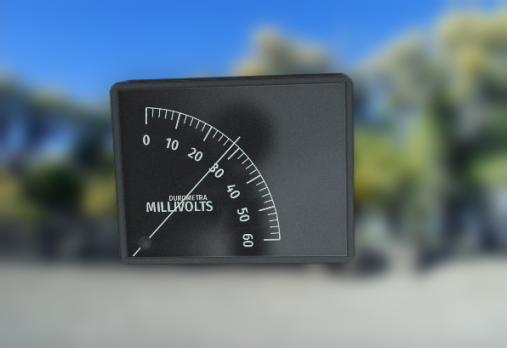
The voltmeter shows 28 mV
